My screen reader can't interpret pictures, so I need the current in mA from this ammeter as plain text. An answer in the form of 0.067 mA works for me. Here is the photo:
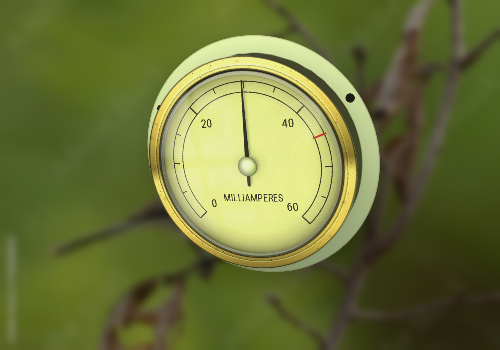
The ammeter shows 30 mA
